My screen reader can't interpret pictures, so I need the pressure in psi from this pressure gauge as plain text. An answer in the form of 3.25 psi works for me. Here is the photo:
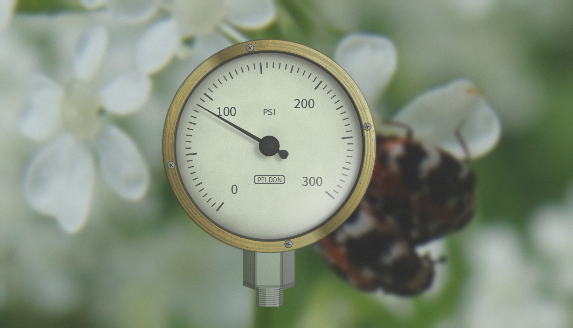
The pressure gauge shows 90 psi
